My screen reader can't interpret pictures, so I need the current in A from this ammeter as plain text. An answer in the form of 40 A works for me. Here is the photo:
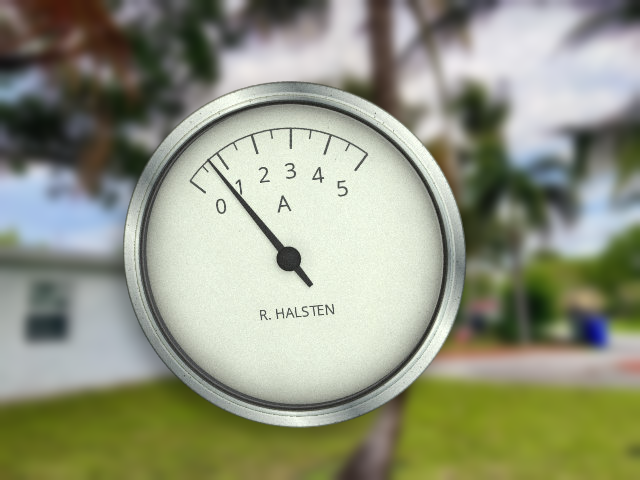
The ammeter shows 0.75 A
